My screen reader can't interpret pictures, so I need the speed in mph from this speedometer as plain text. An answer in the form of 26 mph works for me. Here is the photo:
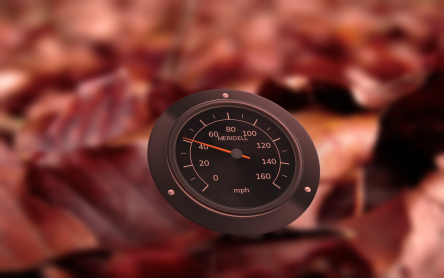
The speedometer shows 40 mph
